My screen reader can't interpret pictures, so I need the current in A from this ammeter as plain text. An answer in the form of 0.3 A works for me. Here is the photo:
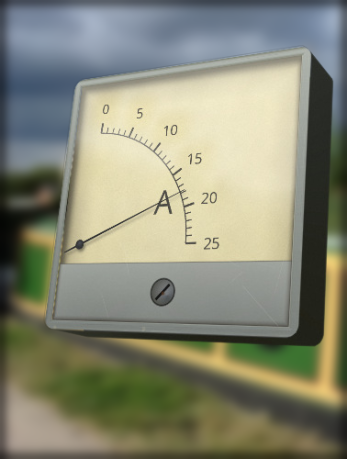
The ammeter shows 18 A
